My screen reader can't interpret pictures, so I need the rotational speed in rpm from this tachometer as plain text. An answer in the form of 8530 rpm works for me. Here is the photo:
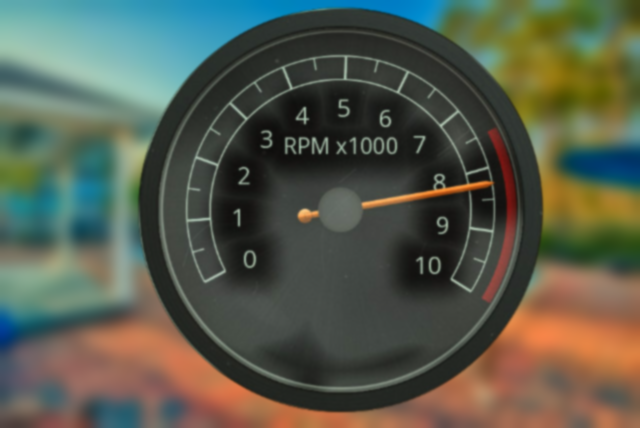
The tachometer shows 8250 rpm
